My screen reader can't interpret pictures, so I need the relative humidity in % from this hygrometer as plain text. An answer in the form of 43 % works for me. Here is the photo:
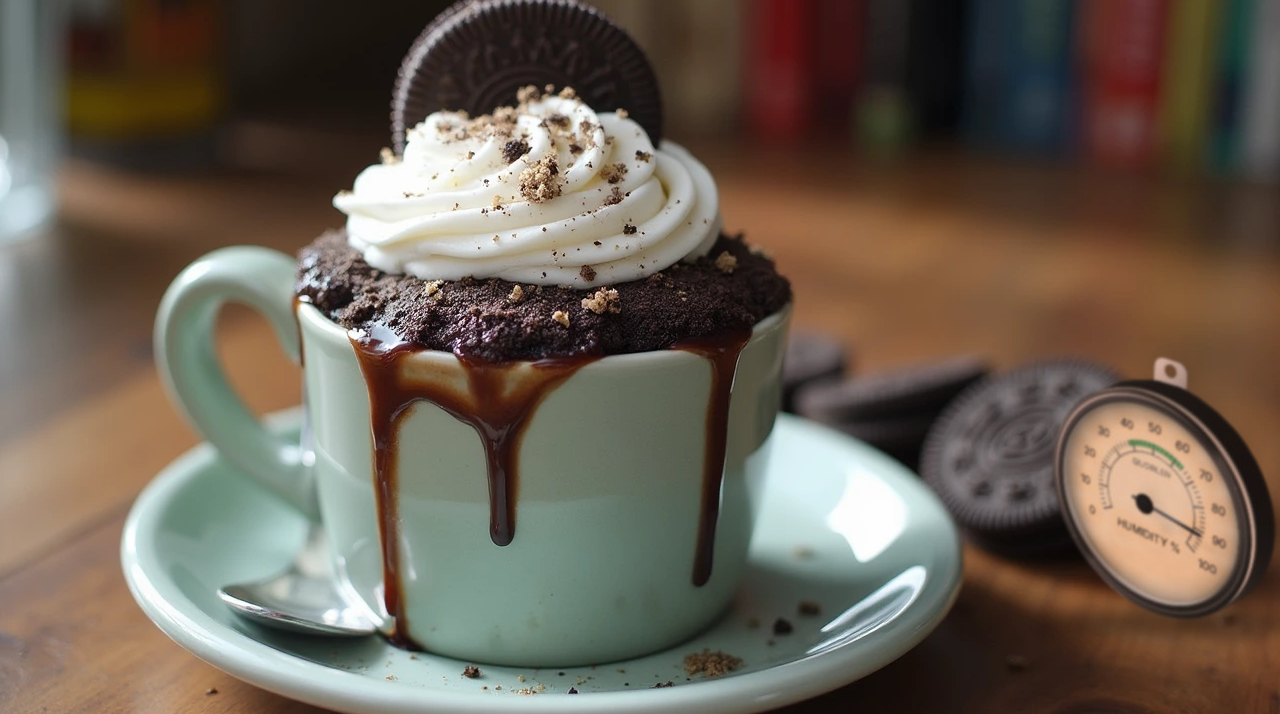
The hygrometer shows 90 %
